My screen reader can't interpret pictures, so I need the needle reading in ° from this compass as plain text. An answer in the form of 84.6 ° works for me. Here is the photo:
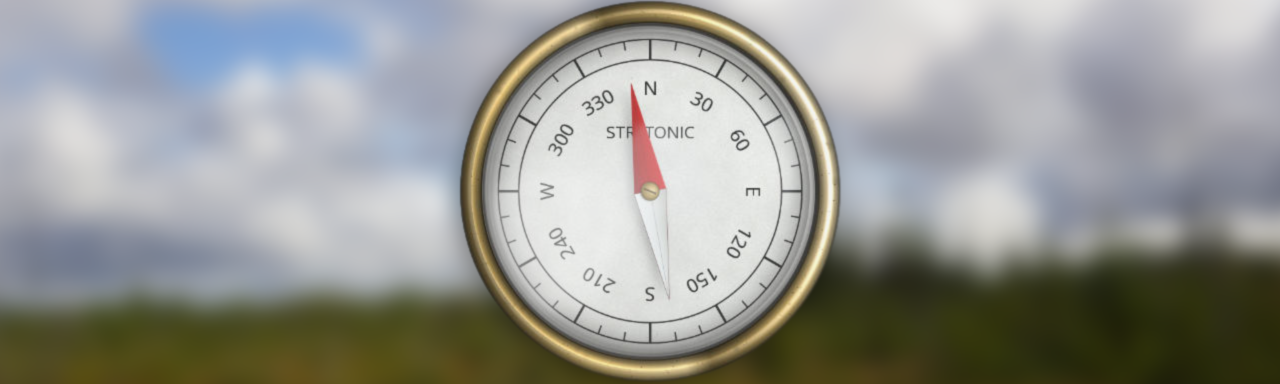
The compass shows 350 °
